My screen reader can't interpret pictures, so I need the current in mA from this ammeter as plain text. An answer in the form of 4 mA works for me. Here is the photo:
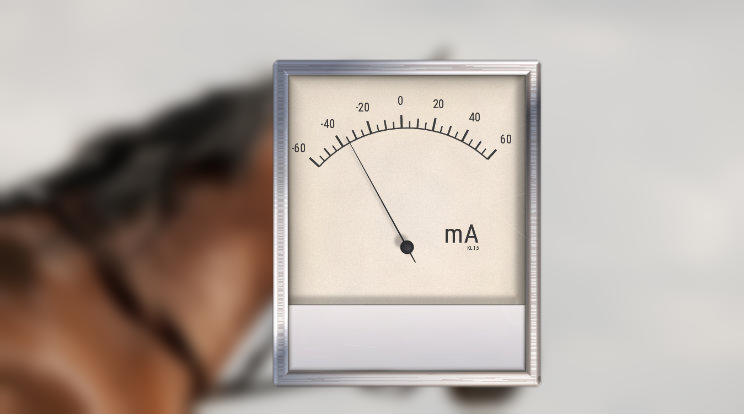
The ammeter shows -35 mA
